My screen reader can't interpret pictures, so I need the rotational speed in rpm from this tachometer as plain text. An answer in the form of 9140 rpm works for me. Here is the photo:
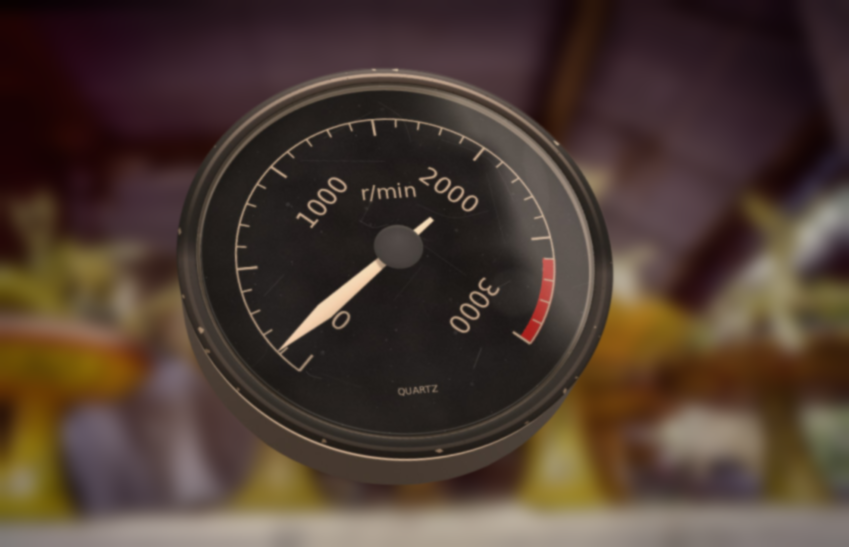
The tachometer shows 100 rpm
